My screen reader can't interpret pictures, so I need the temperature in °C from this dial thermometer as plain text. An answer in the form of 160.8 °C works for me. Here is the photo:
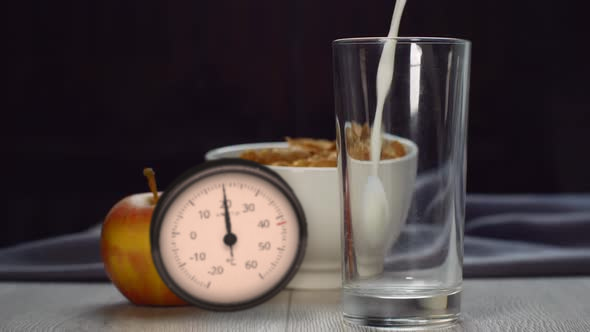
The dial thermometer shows 20 °C
